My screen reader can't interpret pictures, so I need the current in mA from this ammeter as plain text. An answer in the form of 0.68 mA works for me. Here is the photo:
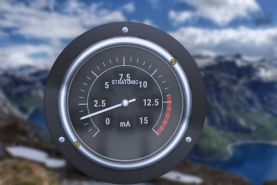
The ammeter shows 1.5 mA
